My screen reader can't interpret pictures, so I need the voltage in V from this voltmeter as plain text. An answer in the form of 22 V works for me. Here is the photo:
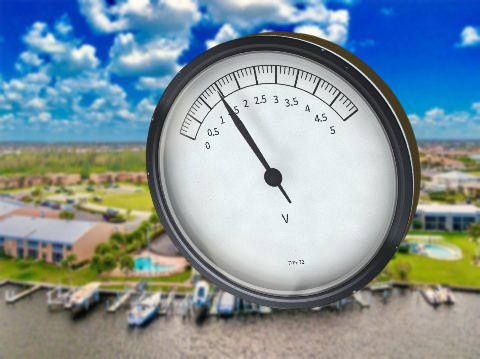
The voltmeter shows 1.5 V
